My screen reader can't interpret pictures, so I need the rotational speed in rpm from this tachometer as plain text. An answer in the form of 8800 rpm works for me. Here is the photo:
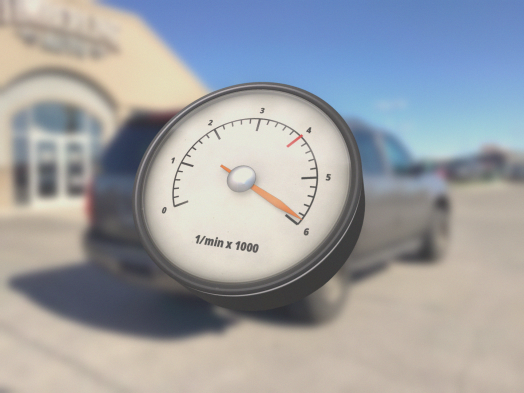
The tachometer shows 5900 rpm
